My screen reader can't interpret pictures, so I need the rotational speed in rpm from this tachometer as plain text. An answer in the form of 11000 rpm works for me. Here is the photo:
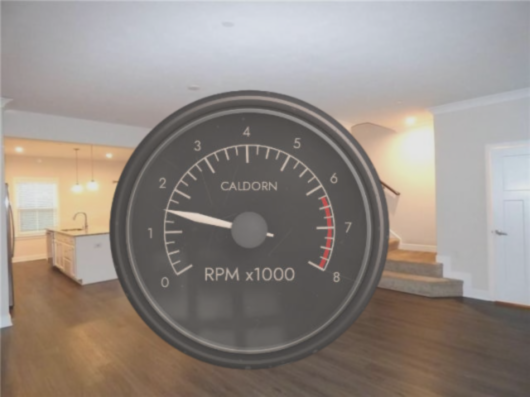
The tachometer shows 1500 rpm
